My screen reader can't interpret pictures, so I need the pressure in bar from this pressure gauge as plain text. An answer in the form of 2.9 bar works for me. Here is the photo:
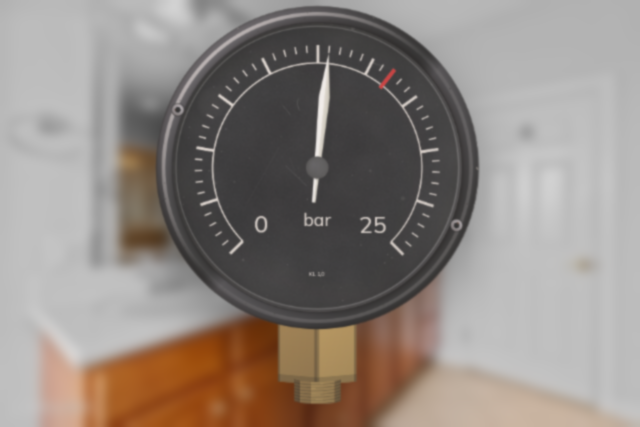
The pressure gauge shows 13 bar
